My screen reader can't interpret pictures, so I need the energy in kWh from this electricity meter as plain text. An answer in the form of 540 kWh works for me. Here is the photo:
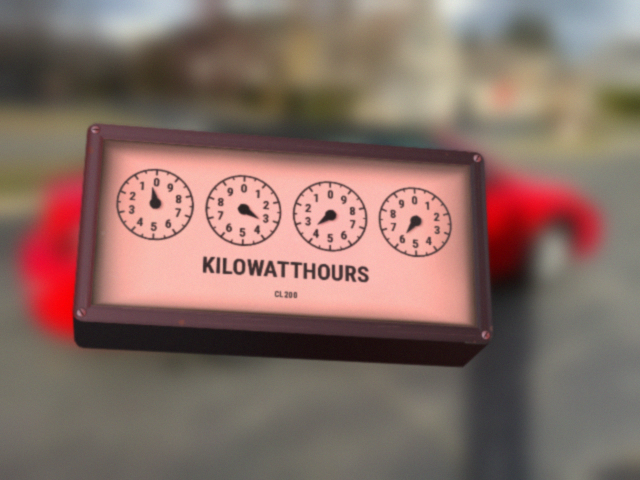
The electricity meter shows 336 kWh
